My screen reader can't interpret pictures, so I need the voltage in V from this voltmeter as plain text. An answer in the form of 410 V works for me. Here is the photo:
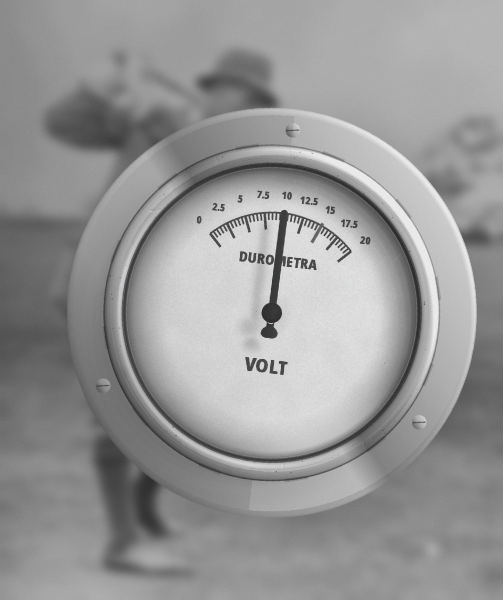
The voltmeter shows 10 V
